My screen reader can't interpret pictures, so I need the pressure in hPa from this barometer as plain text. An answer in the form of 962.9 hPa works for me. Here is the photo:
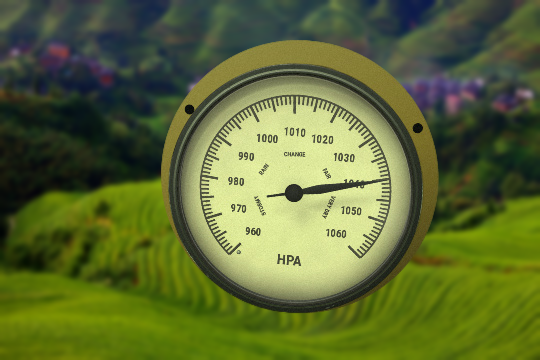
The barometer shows 1040 hPa
